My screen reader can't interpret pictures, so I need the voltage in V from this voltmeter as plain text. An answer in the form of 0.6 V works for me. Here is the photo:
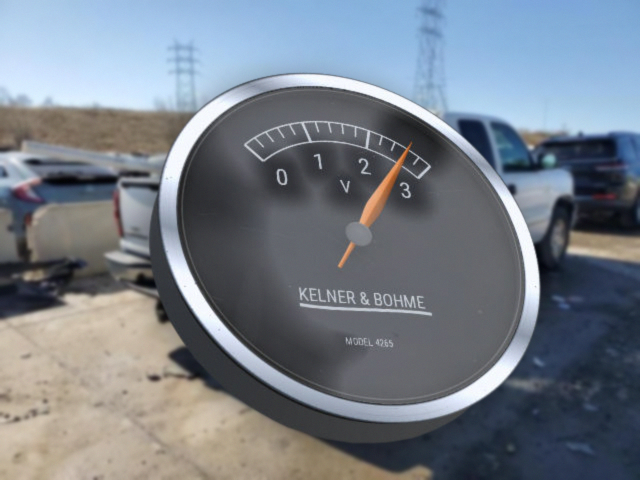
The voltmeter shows 2.6 V
